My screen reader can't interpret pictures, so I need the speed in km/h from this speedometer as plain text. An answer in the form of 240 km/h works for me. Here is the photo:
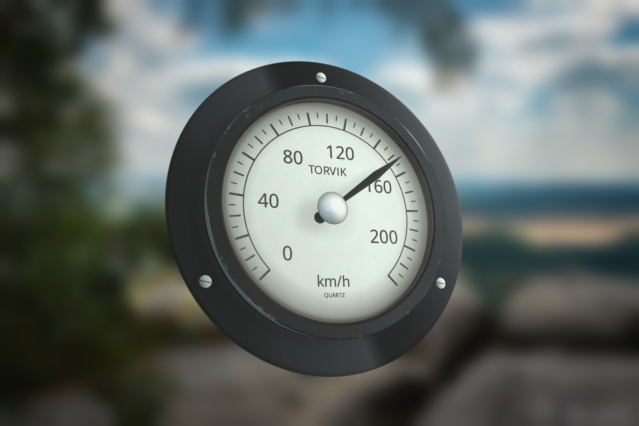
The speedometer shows 152.5 km/h
